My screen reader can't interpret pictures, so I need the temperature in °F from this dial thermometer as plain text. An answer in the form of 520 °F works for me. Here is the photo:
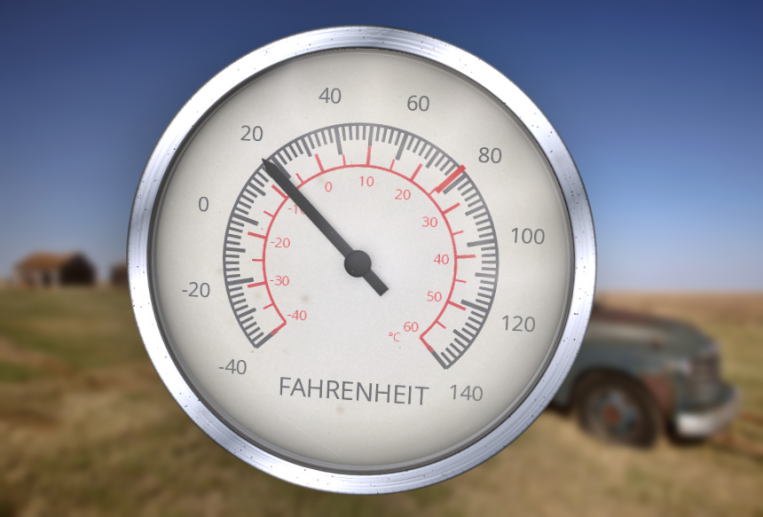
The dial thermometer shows 18 °F
